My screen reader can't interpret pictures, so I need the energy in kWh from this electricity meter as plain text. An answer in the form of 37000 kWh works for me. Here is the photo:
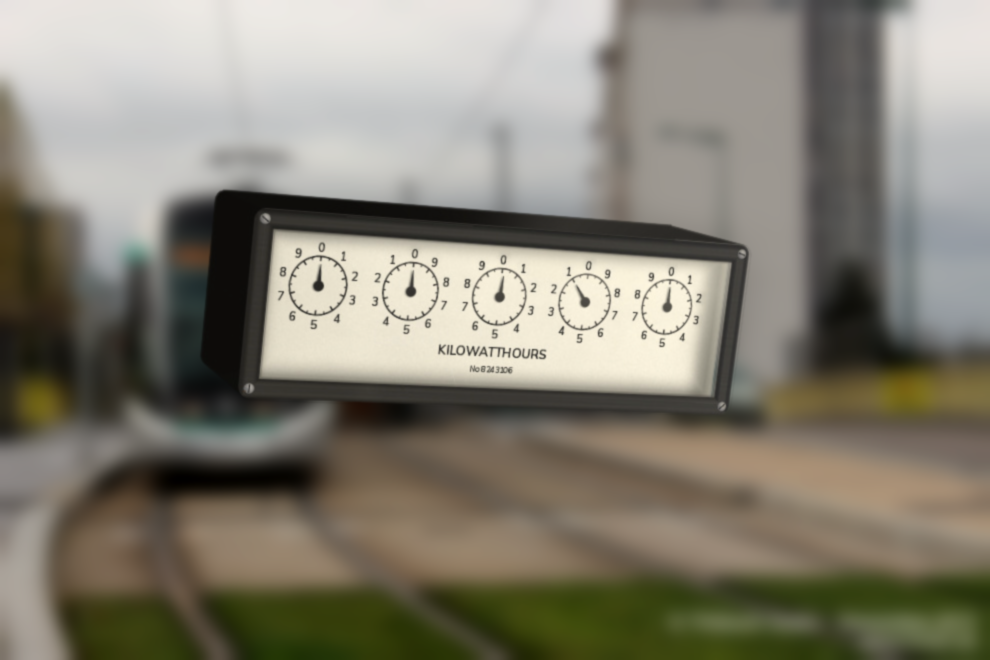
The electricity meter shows 10 kWh
